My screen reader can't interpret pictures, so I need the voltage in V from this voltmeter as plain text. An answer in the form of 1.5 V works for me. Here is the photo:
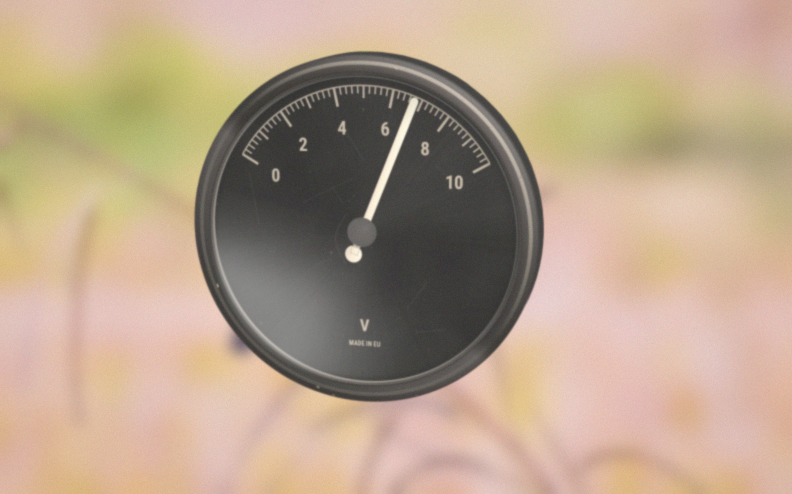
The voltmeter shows 6.8 V
